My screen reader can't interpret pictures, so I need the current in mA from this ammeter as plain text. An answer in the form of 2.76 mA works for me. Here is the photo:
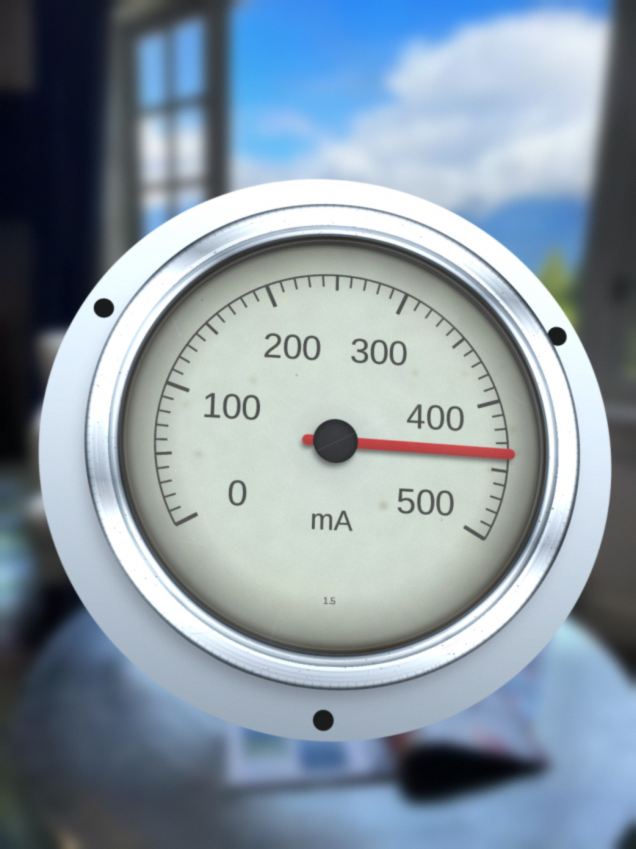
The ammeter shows 440 mA
